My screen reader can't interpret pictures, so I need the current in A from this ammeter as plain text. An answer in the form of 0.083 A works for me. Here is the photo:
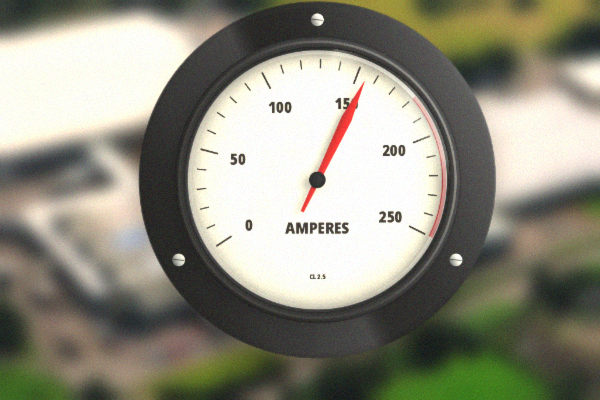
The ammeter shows 155 A
